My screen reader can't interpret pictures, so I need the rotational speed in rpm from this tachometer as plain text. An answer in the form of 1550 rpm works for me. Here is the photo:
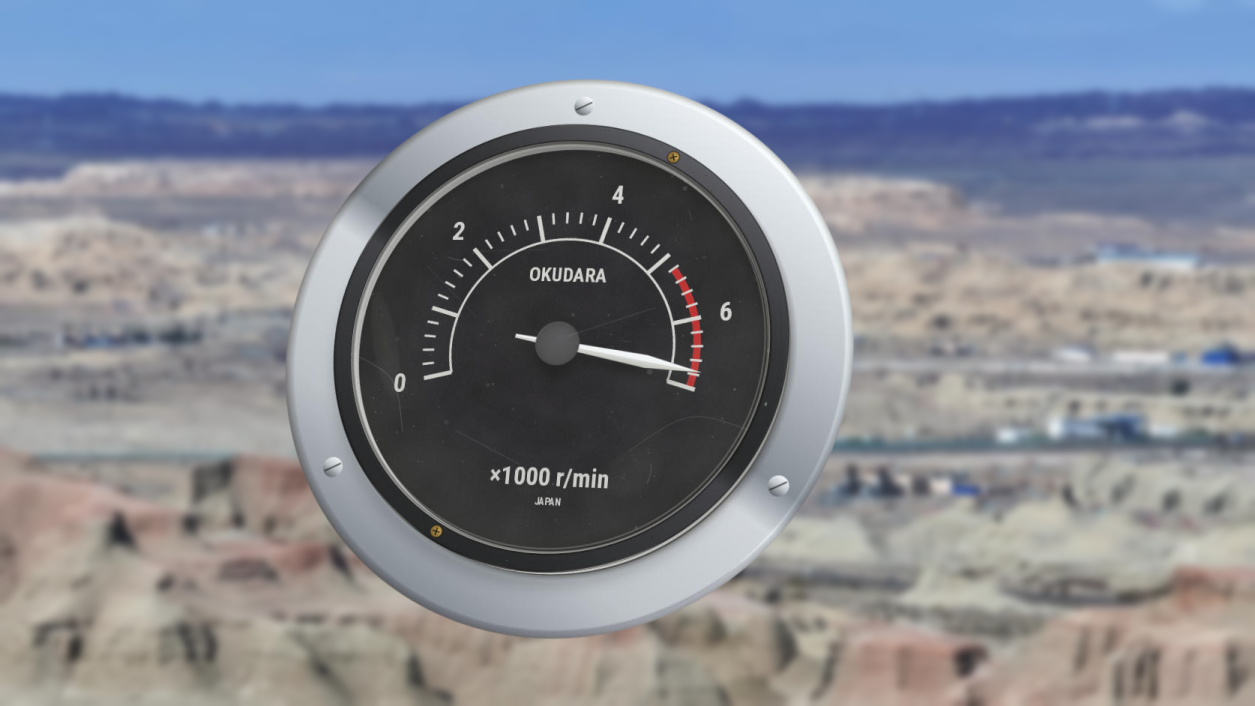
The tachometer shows 6800 rpm
